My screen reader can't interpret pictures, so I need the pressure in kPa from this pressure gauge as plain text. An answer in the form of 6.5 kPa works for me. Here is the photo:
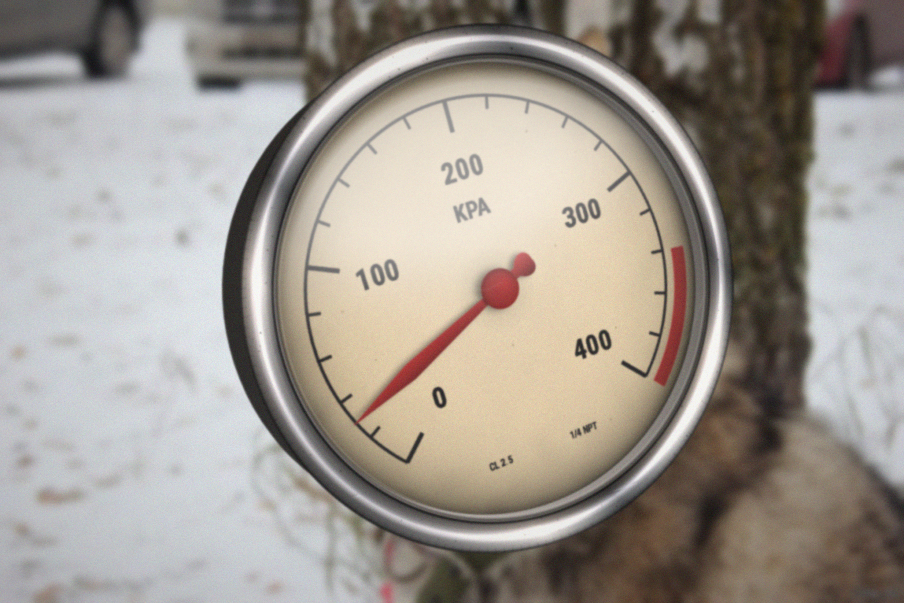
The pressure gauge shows 30 kPa
